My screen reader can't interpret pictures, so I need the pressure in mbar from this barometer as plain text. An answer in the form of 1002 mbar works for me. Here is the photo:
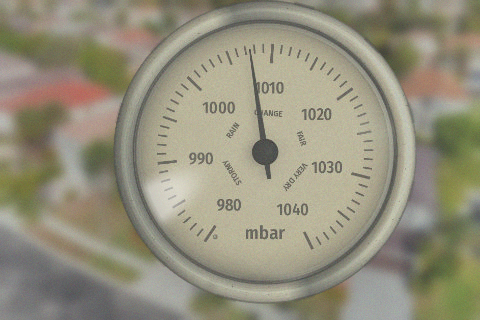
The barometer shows 1007.5 mbar
